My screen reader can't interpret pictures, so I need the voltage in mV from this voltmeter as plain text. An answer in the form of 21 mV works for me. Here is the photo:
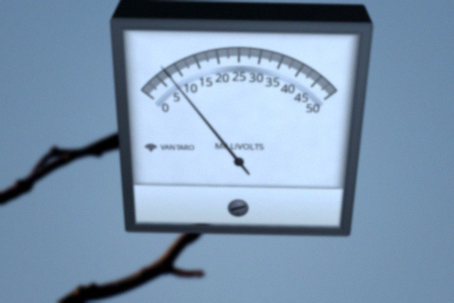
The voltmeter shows 7.5 mV
